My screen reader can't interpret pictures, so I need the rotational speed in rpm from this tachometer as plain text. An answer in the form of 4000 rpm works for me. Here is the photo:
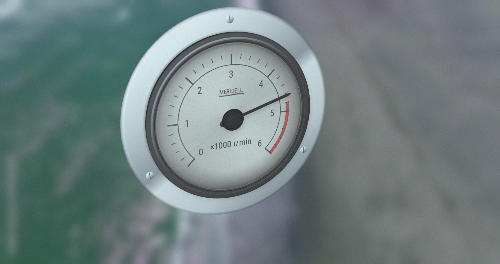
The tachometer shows 4600 rpm
